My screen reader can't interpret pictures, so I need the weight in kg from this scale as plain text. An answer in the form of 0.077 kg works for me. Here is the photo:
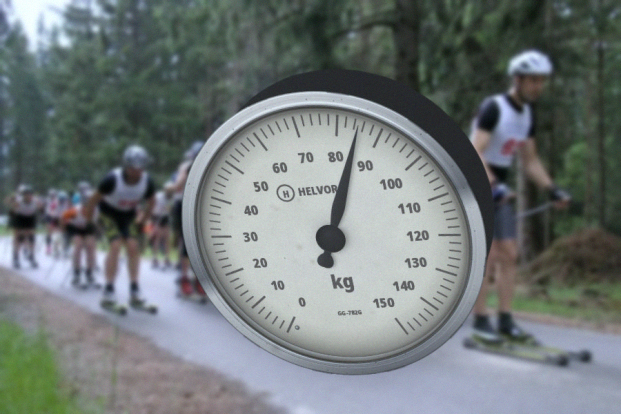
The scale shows 85 kg
